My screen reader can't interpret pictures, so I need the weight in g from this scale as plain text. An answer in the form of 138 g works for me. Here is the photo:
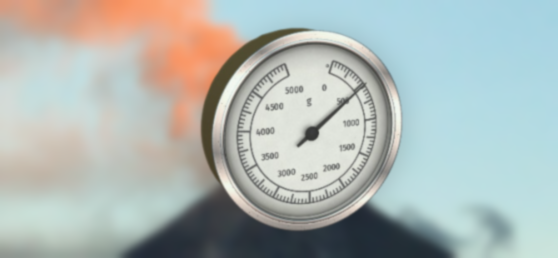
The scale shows 500 g
